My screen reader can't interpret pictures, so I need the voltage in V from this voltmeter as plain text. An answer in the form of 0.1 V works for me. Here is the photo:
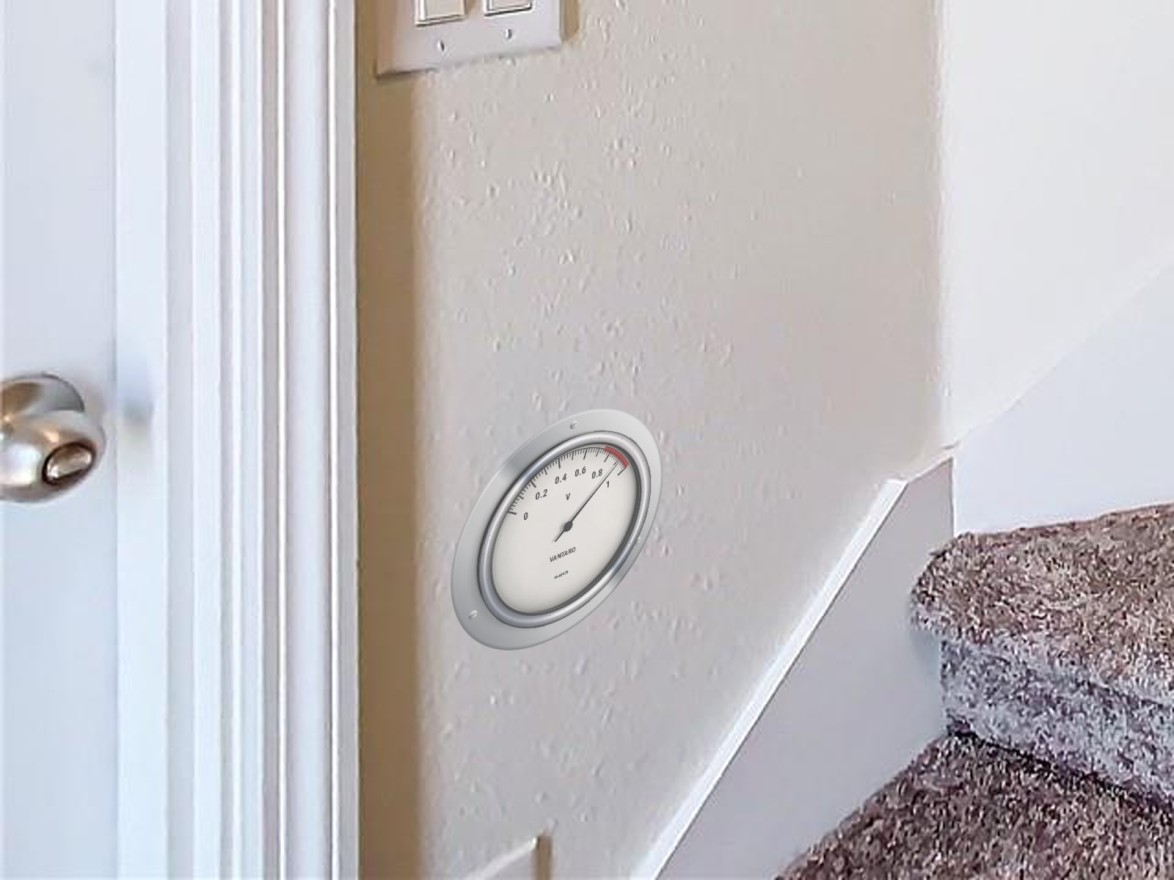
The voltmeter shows 0.9 V
